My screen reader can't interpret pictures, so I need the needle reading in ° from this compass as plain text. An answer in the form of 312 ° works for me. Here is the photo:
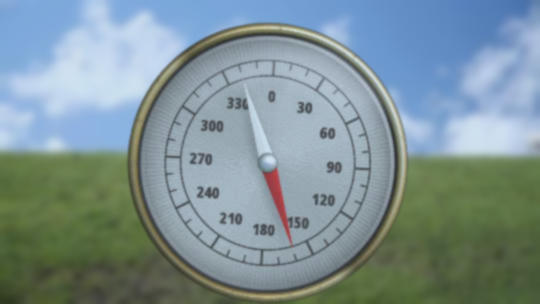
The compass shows 160 °
